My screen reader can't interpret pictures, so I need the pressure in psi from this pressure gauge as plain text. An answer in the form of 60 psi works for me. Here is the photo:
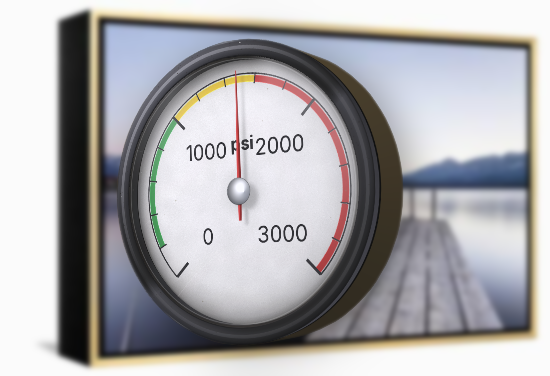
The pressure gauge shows 1500 psi
